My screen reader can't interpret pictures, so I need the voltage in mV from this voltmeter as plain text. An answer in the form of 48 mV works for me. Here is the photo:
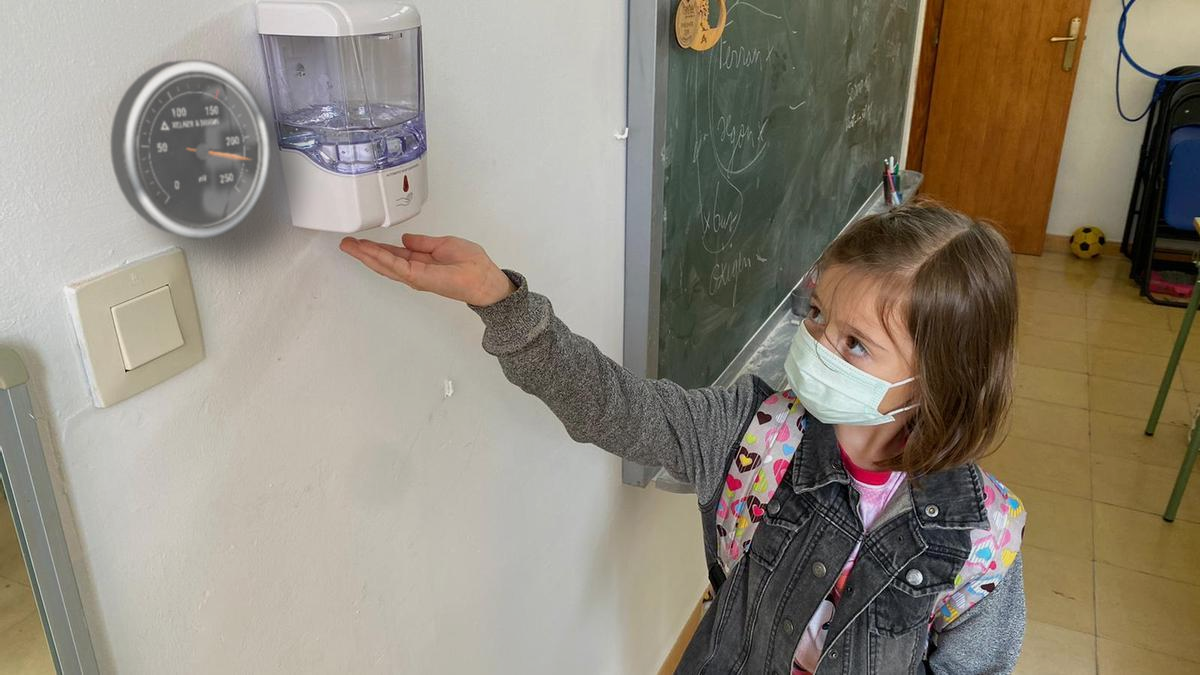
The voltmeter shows 220 mV
